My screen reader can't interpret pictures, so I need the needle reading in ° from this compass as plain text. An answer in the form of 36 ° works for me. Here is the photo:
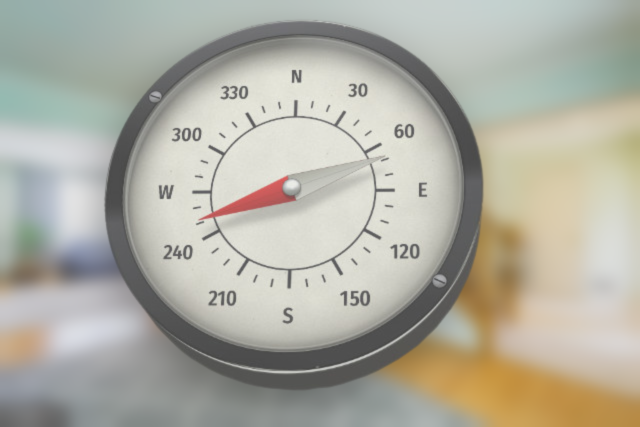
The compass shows 250 °
